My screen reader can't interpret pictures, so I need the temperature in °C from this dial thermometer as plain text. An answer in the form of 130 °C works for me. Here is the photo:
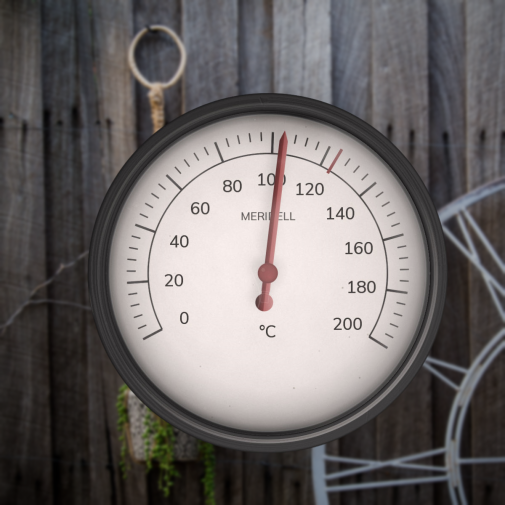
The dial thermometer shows 104 °C
